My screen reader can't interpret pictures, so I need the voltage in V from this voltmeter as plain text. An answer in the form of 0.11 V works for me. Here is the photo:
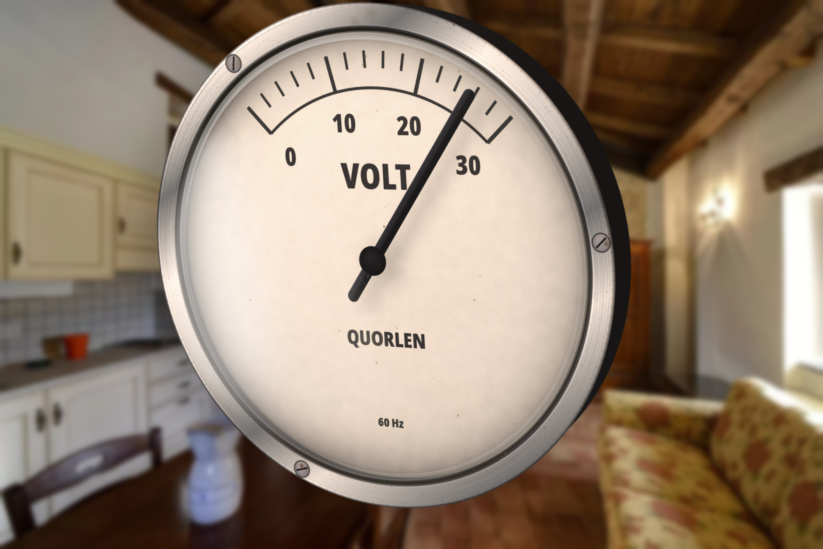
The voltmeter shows 26 V
